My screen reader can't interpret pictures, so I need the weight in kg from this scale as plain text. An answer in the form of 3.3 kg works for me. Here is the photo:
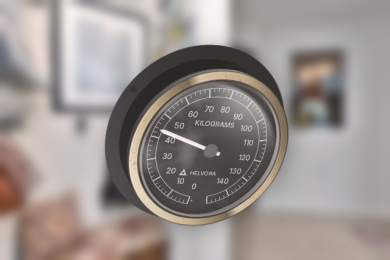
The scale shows 44 kg
